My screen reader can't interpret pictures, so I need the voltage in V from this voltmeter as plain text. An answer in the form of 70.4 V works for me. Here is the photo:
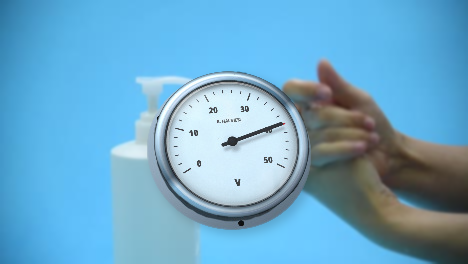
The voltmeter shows 40 V
